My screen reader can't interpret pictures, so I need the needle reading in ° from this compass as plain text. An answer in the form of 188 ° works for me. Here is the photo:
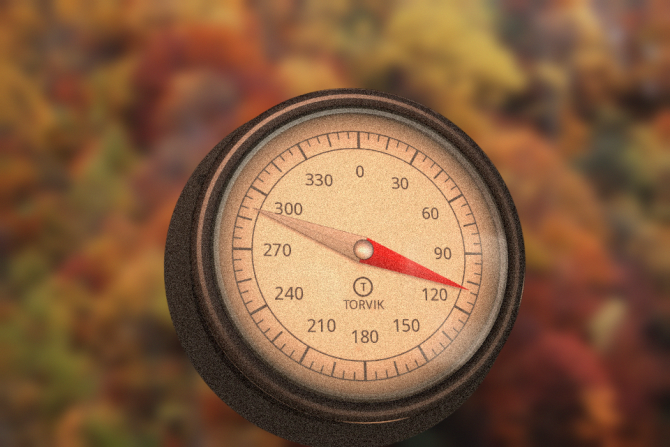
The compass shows 110 °
